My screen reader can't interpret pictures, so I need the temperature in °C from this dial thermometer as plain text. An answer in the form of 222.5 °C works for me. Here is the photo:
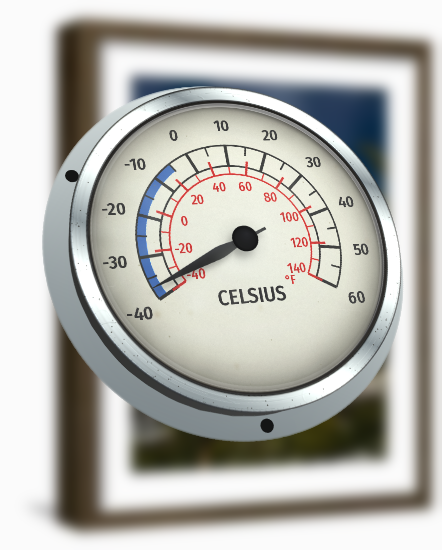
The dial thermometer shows -37.5 °C
